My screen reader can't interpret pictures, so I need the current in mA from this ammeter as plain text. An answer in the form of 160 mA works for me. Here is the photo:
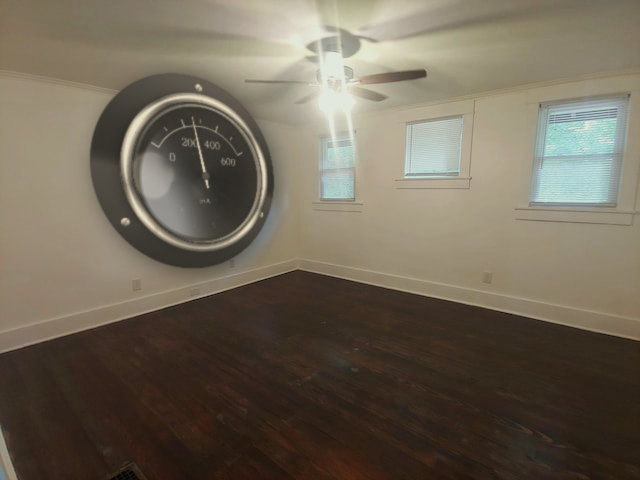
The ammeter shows 250 mA
